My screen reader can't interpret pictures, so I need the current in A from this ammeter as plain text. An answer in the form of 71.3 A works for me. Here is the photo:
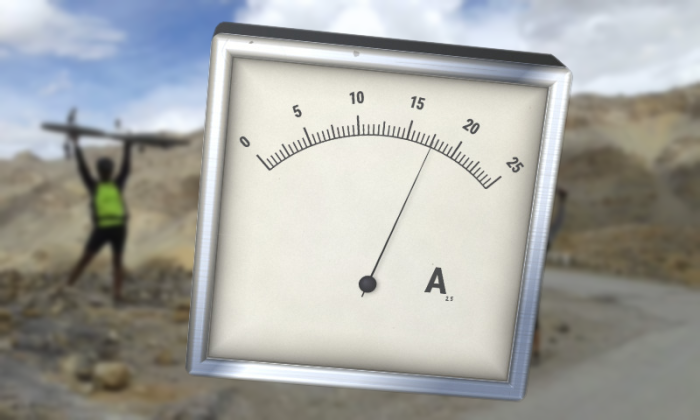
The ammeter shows 17.5 A
